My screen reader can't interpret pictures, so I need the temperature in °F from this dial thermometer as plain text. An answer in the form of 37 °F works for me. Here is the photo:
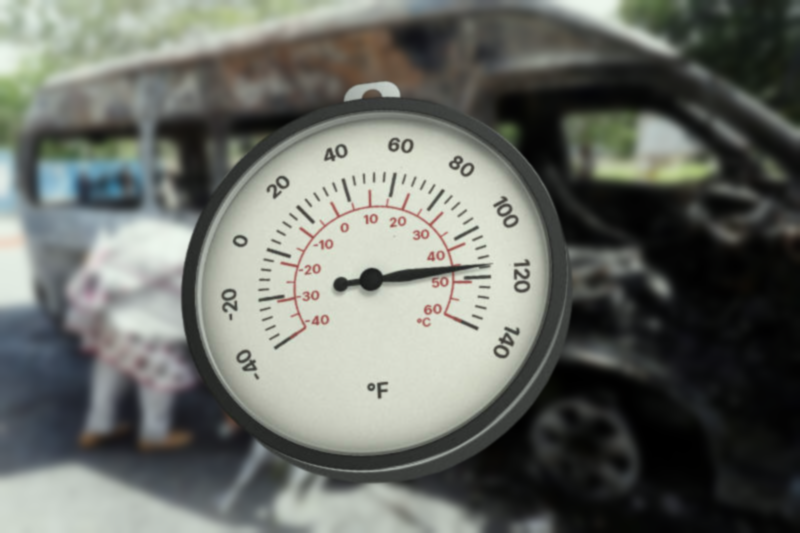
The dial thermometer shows 116 °F
